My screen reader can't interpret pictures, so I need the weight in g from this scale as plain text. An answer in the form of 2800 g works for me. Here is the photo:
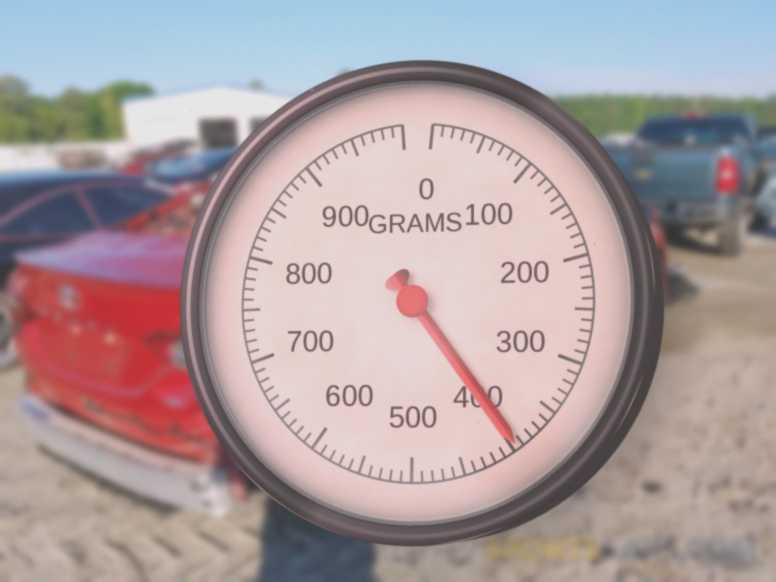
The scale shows 395 g
